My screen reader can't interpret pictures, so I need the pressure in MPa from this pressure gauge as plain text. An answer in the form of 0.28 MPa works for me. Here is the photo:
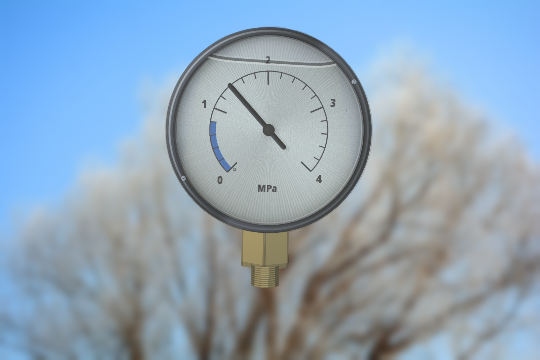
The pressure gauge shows 1.4 MPa
